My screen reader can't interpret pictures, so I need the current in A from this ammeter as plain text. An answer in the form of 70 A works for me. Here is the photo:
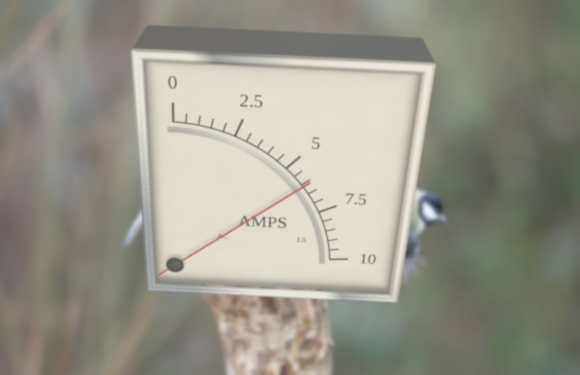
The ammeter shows 6 A
